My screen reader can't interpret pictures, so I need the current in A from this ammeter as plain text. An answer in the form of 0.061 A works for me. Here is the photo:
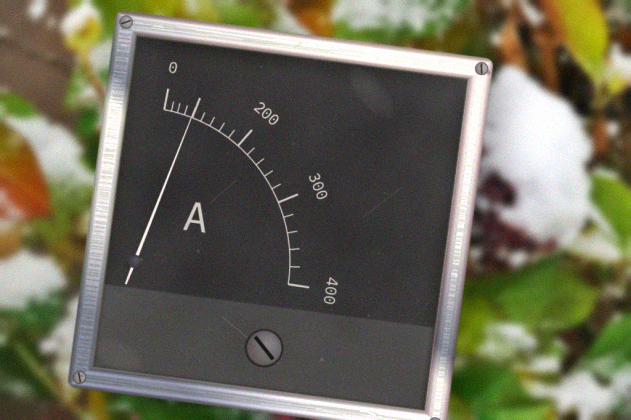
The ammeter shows 100 A
